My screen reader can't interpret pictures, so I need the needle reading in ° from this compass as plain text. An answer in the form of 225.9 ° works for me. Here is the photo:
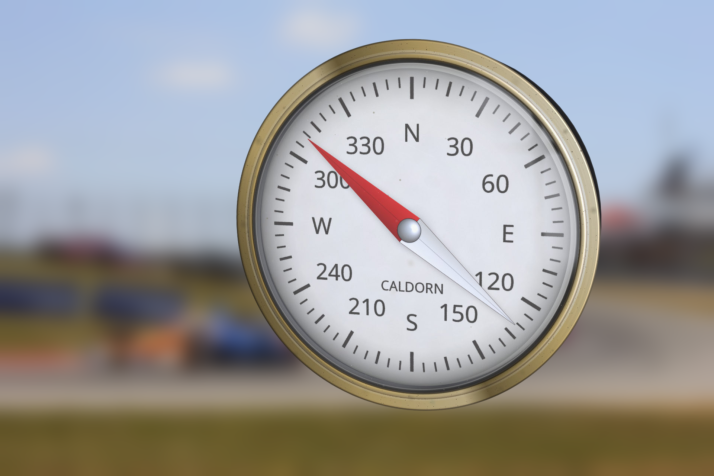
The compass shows 310 °
